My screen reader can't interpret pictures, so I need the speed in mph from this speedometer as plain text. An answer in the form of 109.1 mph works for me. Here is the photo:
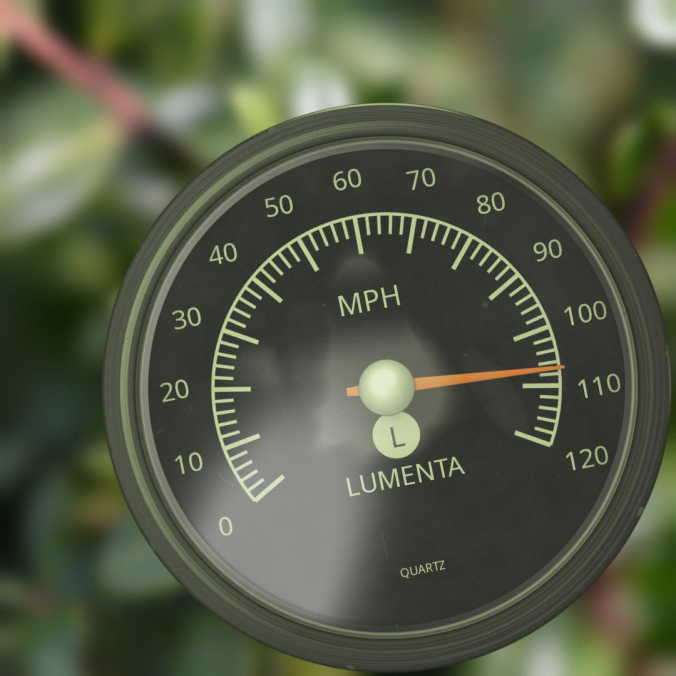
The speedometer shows 107 mph
